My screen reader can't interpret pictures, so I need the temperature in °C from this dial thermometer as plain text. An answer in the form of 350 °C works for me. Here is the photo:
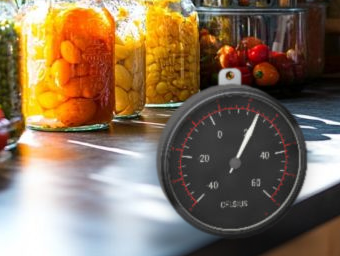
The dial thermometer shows 20 °C
